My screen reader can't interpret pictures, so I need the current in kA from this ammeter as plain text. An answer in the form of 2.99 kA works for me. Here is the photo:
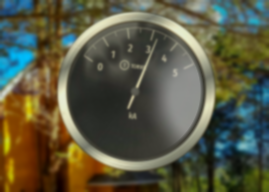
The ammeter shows 3.25 kA
